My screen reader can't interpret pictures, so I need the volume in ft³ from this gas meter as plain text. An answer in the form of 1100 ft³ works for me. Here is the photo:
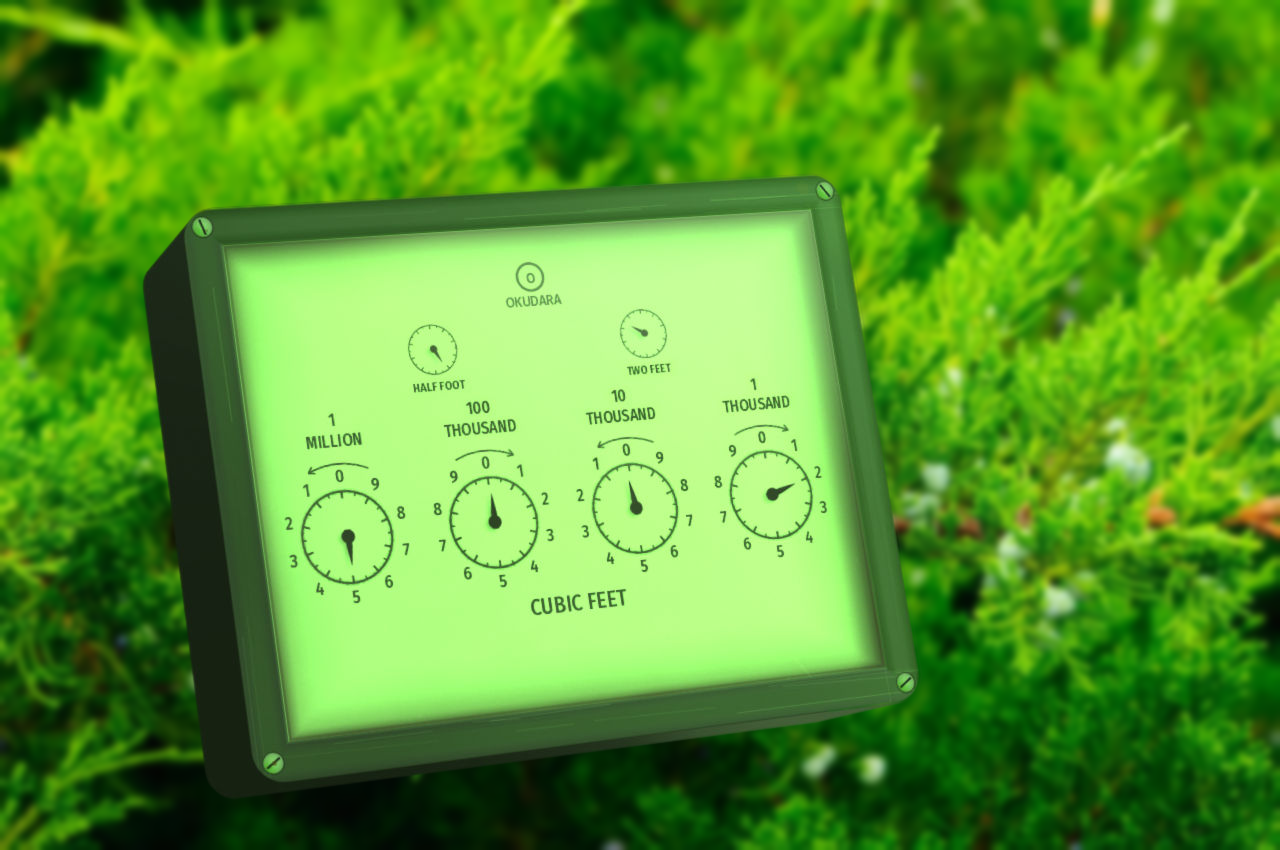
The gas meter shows 500200 ft³
